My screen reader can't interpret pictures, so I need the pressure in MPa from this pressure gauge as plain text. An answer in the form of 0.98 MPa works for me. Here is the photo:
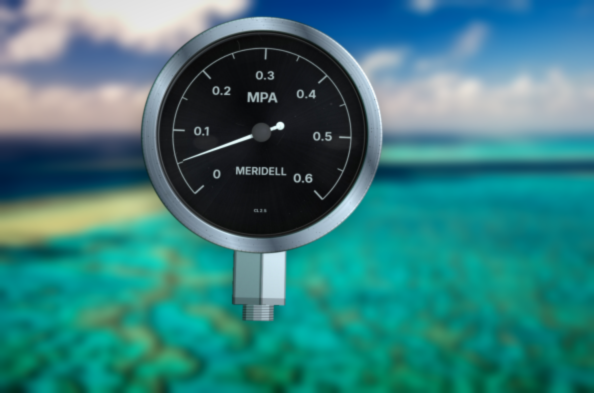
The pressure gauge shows 0.05 MPa
